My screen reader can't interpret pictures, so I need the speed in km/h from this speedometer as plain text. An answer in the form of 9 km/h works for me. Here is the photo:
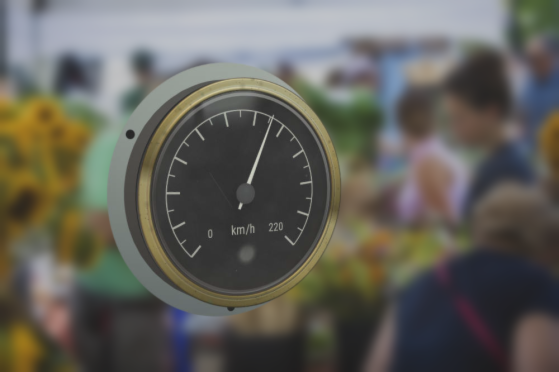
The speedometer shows 130 km/h
